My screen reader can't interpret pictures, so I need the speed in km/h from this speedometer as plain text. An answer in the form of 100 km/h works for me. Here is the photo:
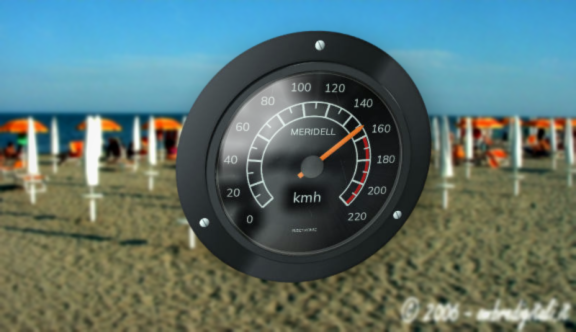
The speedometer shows 150 km/h
